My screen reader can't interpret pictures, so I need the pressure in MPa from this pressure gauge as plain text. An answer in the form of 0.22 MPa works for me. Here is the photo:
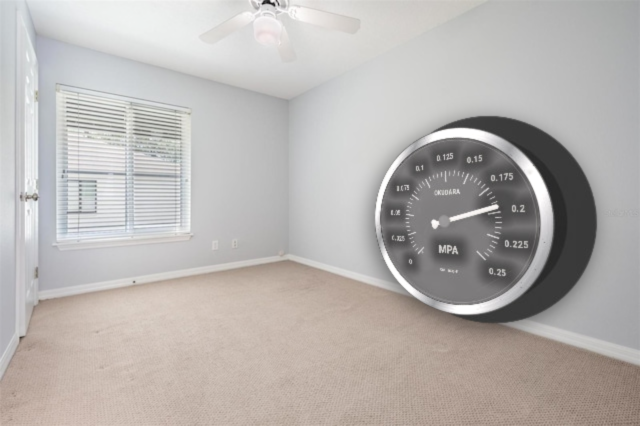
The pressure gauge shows 0.195 MPa
